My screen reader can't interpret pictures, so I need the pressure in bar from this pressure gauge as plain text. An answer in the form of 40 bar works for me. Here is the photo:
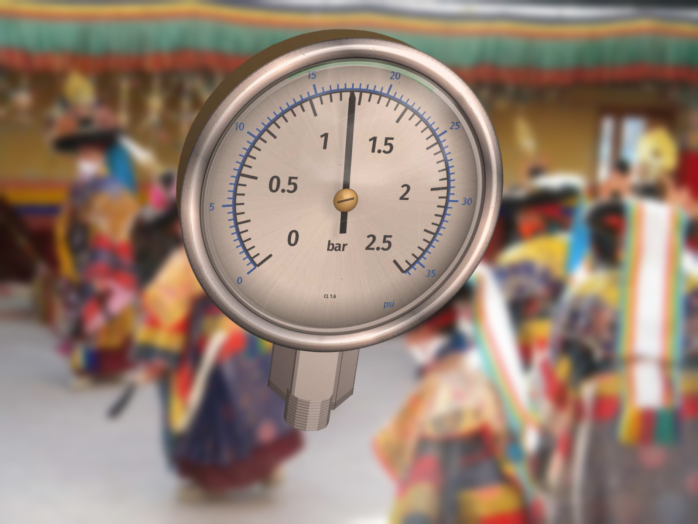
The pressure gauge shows 1.2 bar
